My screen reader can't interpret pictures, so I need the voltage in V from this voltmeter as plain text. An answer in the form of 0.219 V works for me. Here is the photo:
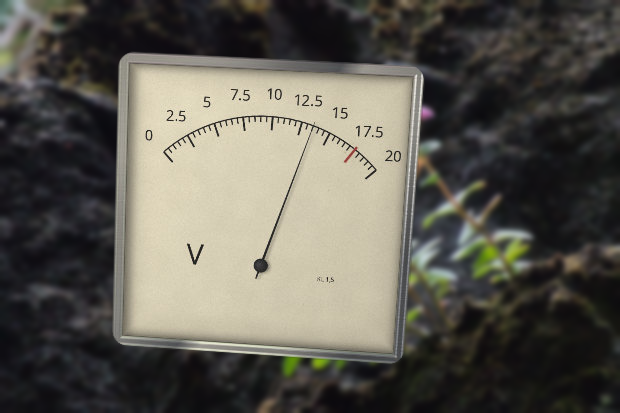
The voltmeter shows 13.5 V
